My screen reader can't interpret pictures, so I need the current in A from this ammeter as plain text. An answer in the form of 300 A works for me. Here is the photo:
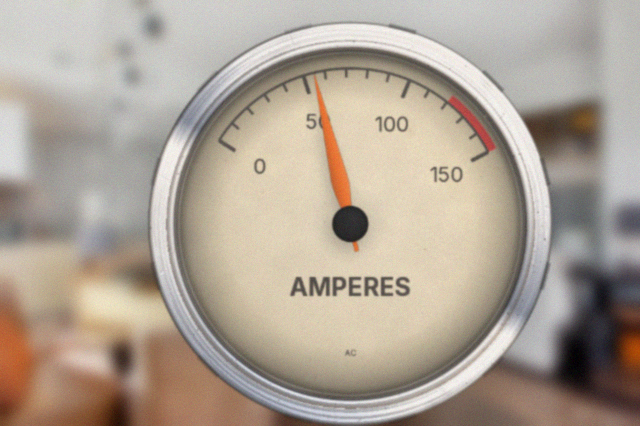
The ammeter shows 55 A
